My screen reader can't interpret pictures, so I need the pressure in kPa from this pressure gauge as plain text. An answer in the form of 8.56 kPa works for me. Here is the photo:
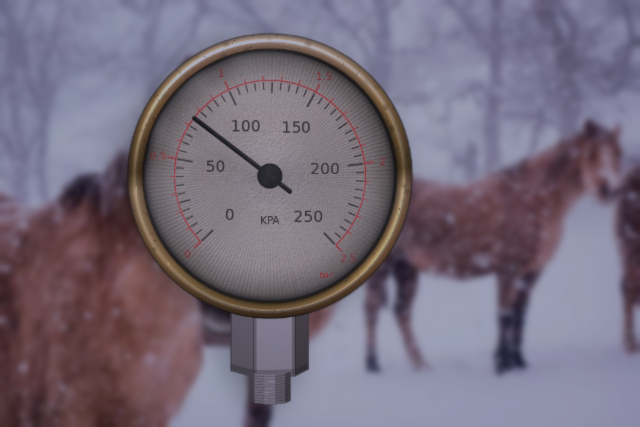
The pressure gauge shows 75 kPa
